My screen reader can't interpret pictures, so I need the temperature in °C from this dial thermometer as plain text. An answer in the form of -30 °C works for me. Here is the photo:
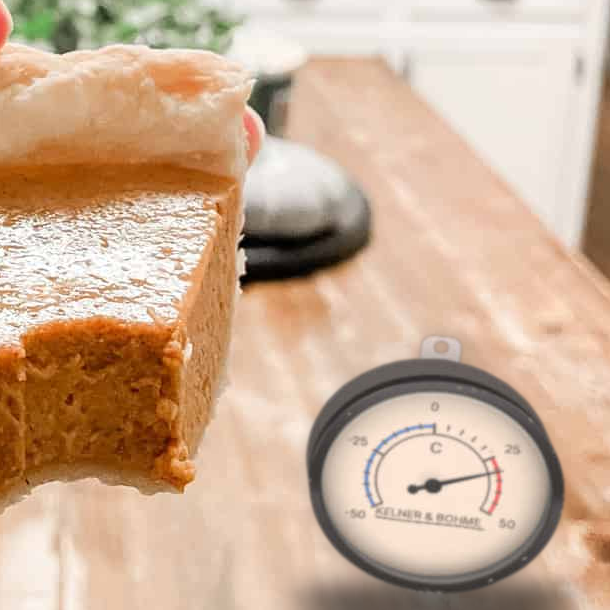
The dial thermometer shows 30 °C
